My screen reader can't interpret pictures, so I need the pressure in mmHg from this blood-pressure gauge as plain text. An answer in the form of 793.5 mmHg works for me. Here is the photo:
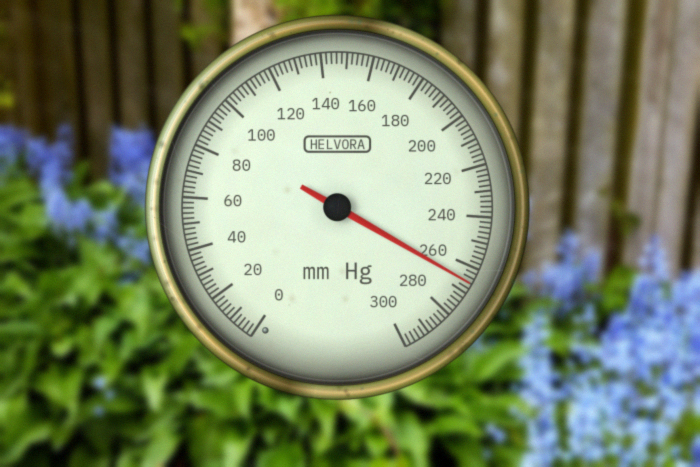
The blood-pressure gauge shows 266 mmHg
